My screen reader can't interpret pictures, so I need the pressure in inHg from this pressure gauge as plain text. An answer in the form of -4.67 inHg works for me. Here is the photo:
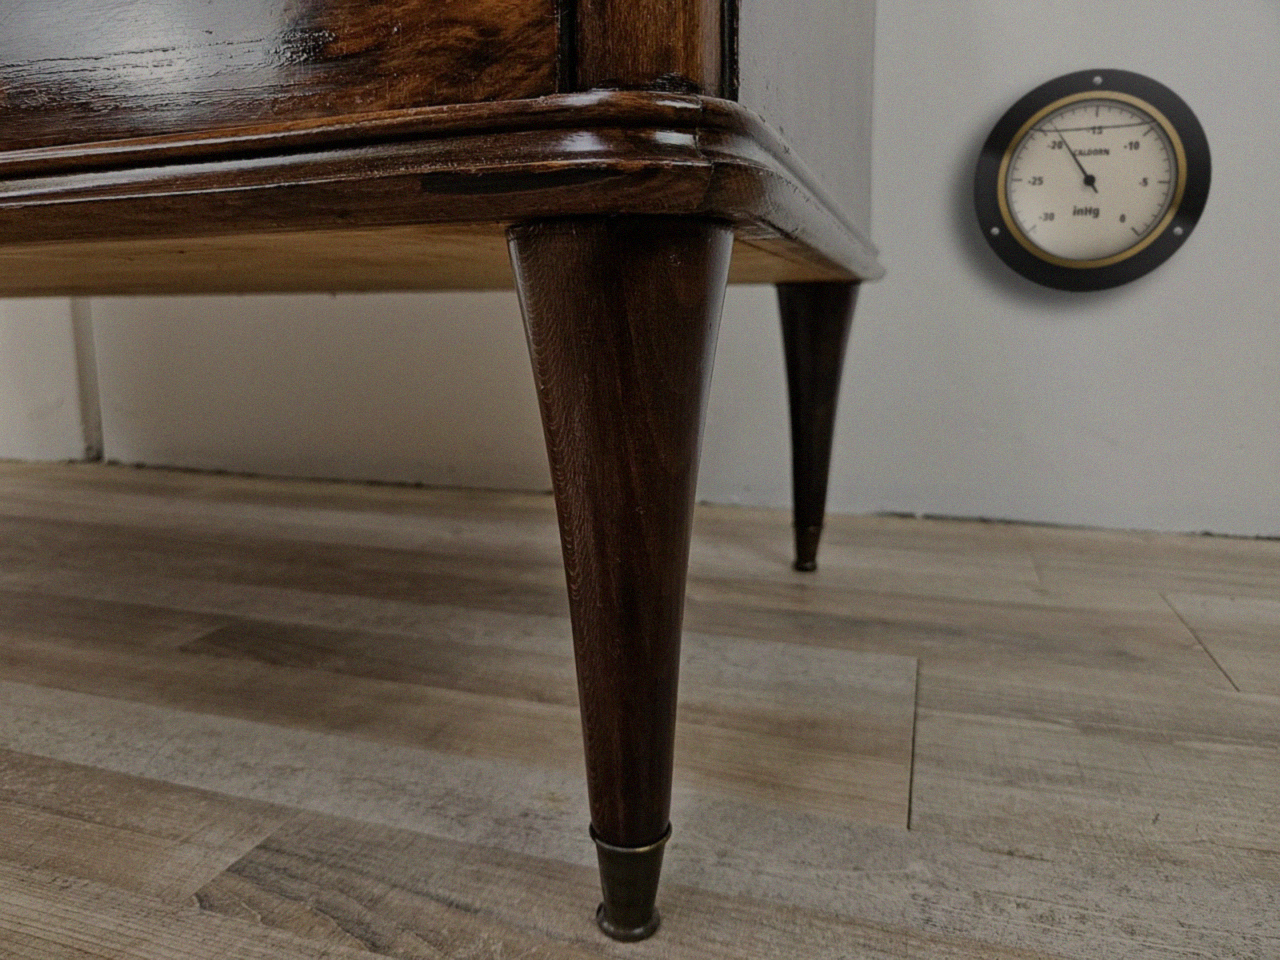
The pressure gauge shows -19 inHg
